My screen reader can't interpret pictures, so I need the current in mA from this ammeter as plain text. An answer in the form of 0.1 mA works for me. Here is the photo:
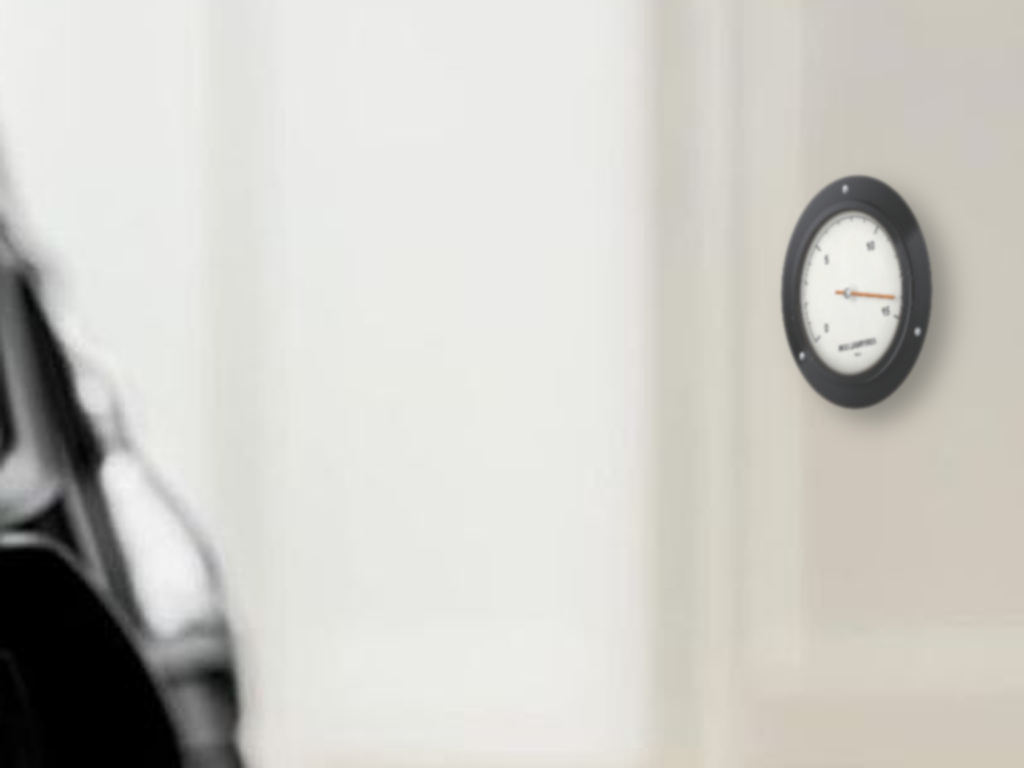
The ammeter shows 14 mA
